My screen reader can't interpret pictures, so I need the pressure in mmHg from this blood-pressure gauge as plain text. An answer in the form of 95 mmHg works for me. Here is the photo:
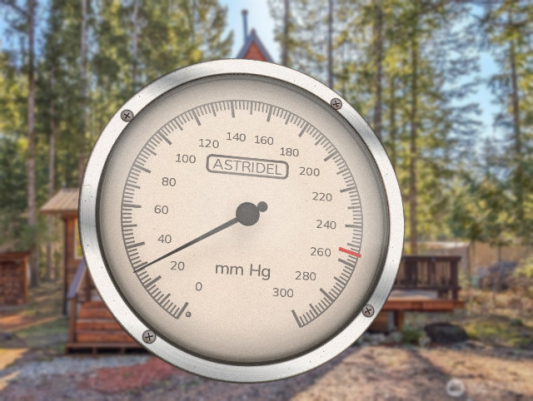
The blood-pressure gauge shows 28 mmHg
